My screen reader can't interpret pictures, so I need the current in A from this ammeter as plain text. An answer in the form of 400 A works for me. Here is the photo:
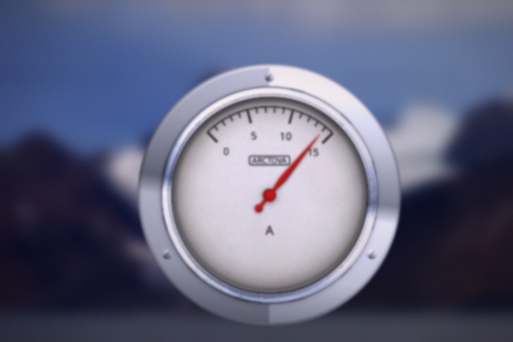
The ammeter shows 14 A
